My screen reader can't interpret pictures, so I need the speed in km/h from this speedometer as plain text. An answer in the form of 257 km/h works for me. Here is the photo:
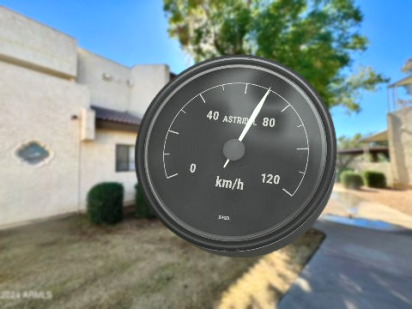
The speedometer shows 70 km/h
